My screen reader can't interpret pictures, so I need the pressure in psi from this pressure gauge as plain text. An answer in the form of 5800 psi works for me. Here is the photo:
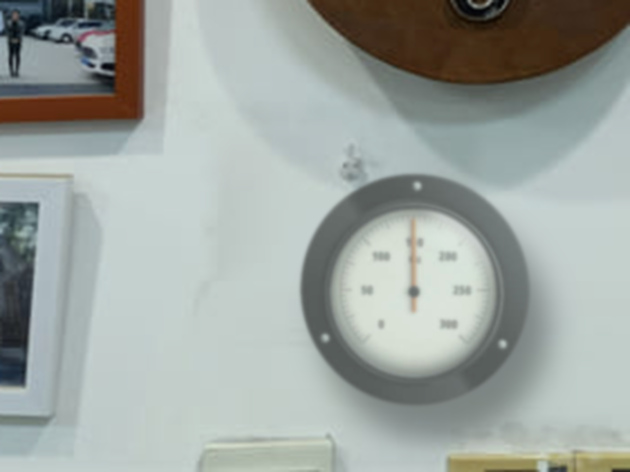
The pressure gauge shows 150 psi
